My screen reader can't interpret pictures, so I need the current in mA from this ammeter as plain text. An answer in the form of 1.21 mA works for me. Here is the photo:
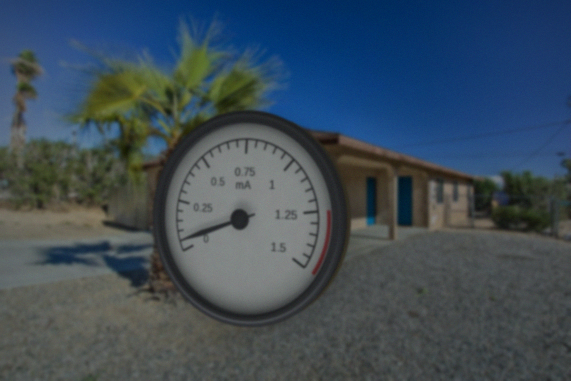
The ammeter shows 0.05 mA
